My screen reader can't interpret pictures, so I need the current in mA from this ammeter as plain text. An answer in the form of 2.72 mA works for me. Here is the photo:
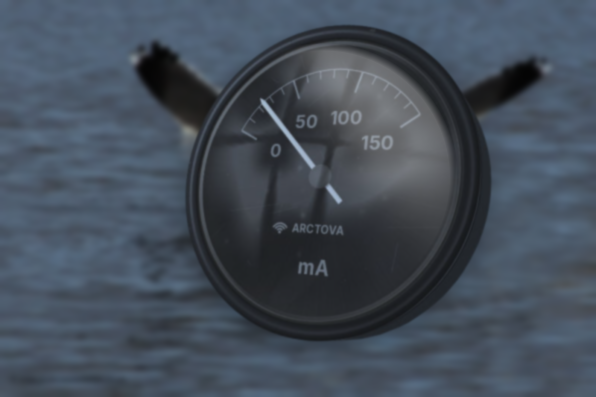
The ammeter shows 25 mA
